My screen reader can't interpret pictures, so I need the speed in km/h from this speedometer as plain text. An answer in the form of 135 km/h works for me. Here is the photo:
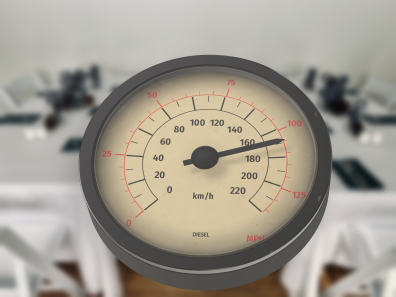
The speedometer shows 170 km/h
